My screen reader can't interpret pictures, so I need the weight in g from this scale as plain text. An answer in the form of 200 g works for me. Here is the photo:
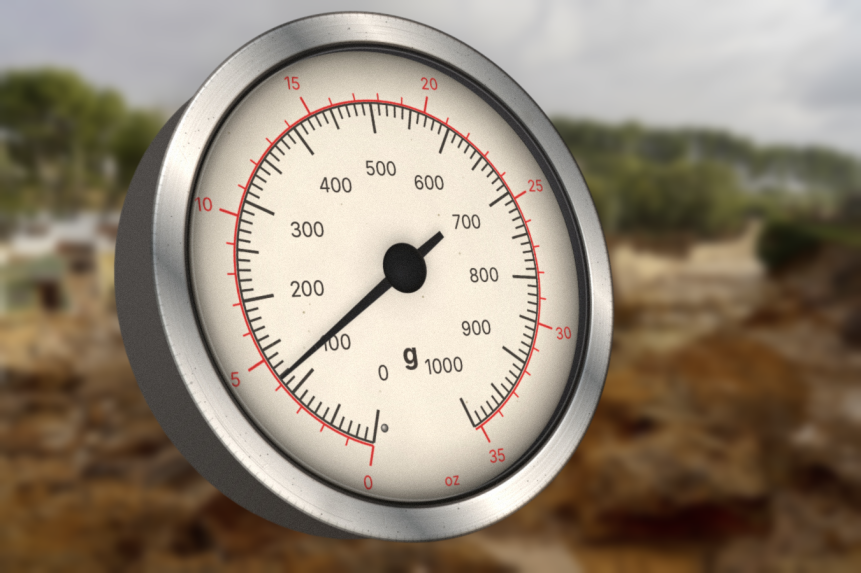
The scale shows 120 g
